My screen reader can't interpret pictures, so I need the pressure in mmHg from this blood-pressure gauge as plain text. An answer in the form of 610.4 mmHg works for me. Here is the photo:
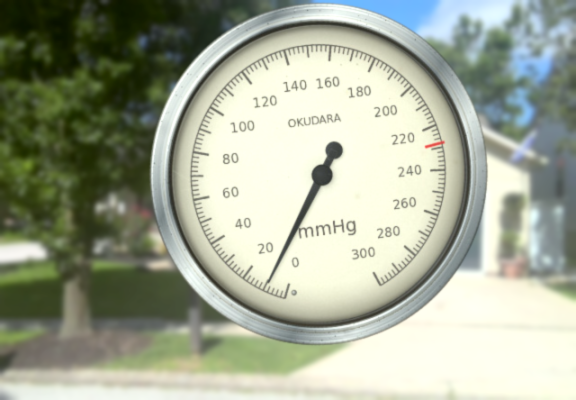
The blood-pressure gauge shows 10 mmHg
